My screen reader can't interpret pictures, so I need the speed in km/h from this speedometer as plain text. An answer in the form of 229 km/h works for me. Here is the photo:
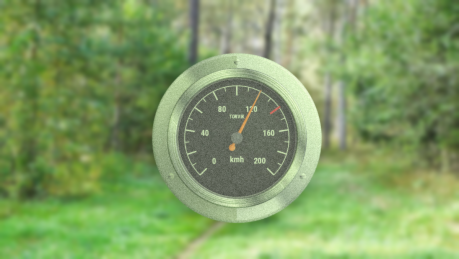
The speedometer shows 120 km/h
